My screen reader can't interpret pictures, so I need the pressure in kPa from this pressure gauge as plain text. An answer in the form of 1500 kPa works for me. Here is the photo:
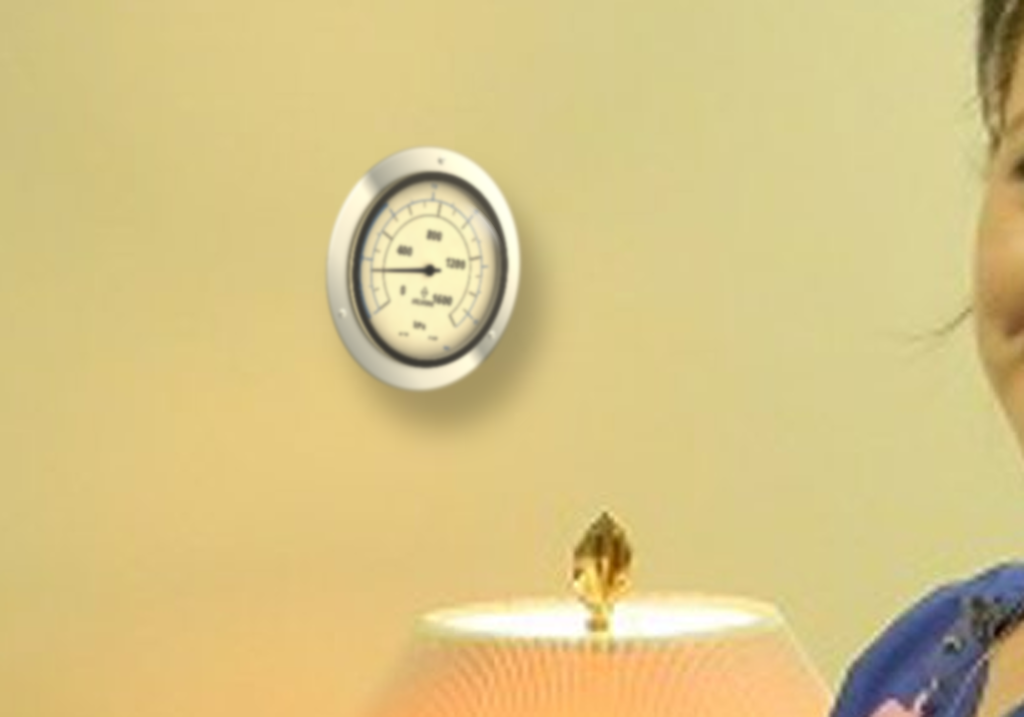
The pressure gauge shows 200 kPa
